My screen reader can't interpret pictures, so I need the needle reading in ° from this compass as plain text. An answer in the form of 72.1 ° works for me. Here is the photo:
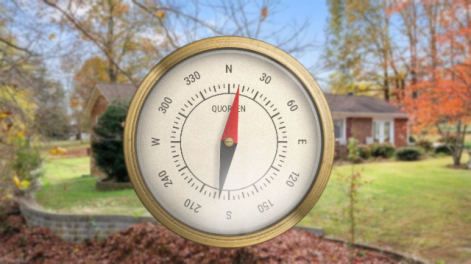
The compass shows 10 °
